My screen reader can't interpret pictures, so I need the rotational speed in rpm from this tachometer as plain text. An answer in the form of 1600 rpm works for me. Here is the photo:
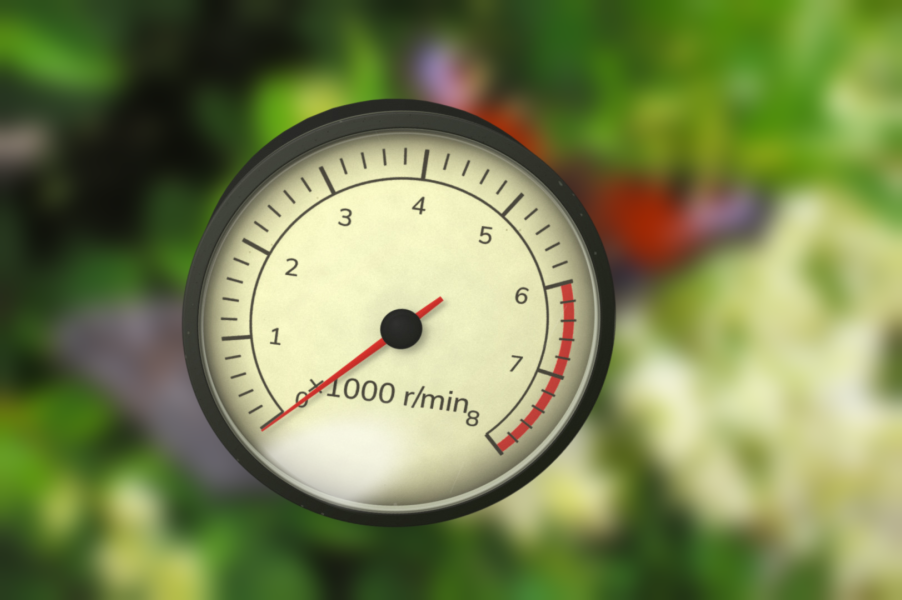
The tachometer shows 0 rpm
